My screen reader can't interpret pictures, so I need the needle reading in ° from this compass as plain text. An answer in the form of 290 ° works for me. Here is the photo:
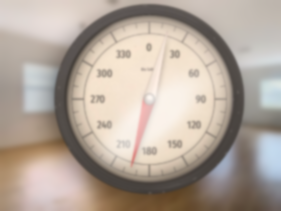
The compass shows 195 °
